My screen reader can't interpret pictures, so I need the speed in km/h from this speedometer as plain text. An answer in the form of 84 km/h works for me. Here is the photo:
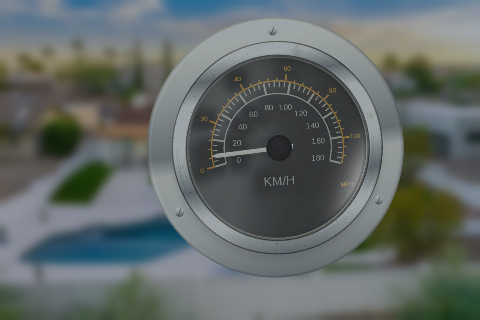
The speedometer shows 8 km/h
